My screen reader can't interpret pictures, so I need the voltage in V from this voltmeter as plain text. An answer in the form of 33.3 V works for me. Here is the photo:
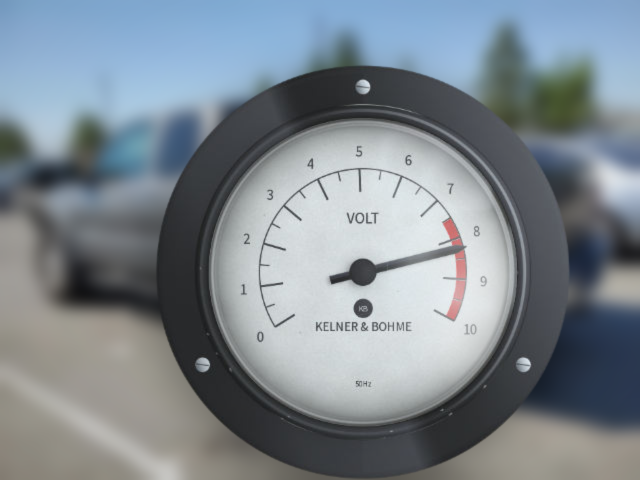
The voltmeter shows 8.25 V
